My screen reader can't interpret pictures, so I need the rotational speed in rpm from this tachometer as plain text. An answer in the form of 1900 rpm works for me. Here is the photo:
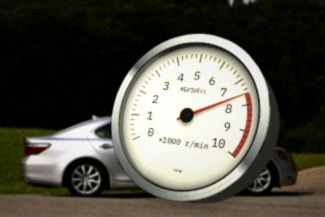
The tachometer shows 7600 rpm
